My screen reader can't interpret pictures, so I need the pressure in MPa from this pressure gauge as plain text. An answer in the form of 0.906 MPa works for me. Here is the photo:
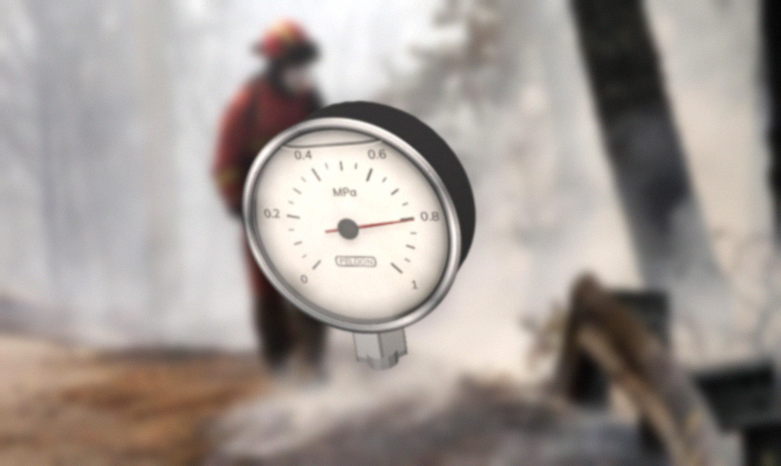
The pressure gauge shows 0.8 MPa
